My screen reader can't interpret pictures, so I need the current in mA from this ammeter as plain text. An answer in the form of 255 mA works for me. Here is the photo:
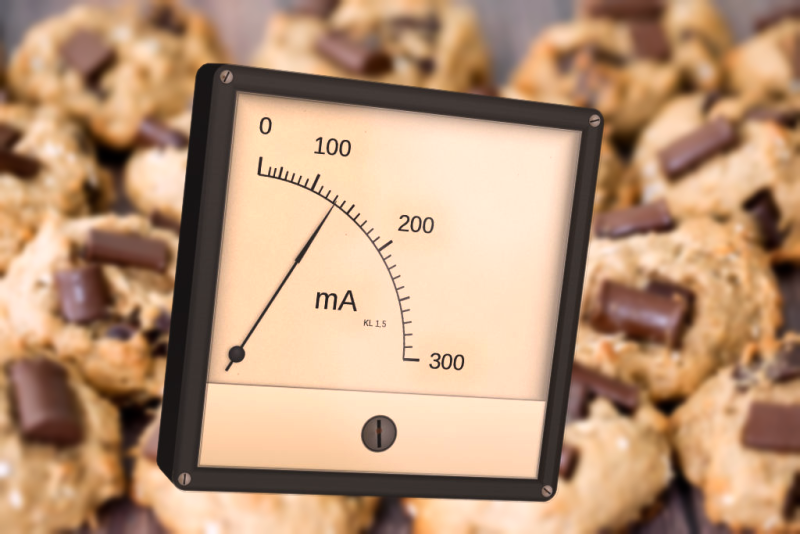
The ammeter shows 130 mA
